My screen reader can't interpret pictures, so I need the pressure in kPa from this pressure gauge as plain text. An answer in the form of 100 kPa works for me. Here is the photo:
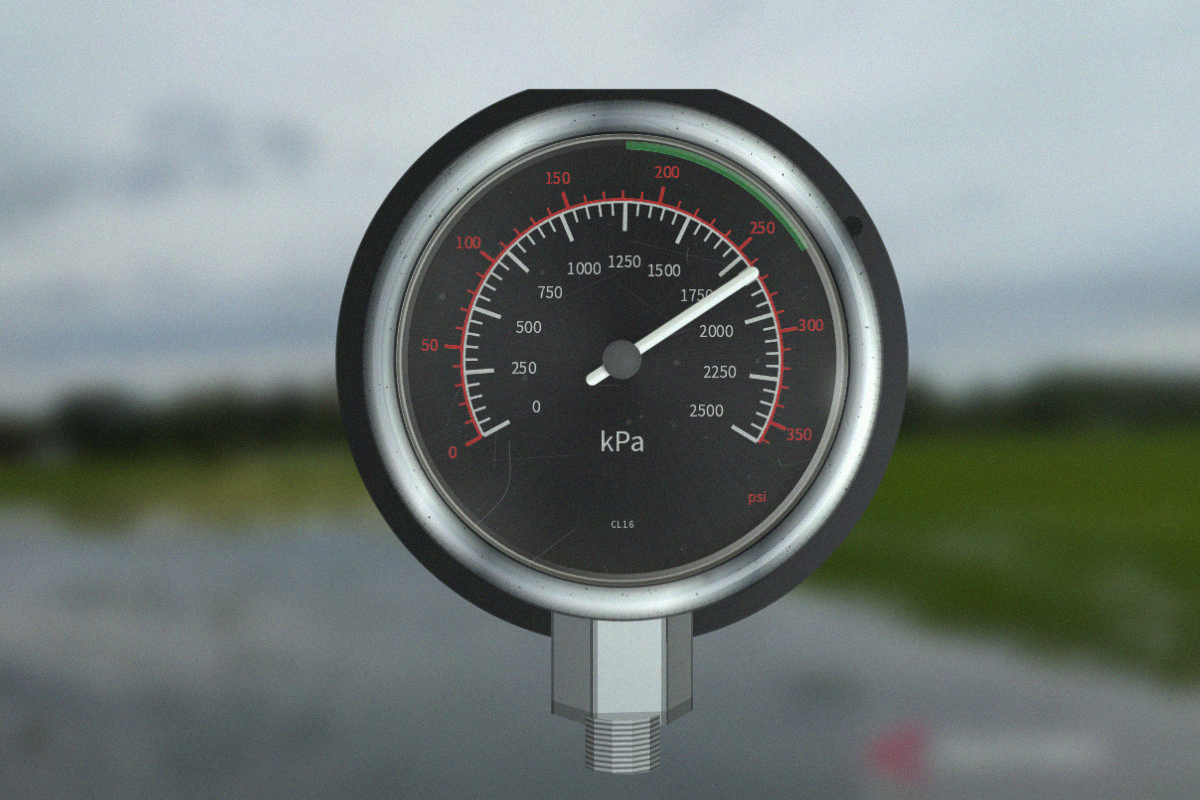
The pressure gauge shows 1825 kPa
